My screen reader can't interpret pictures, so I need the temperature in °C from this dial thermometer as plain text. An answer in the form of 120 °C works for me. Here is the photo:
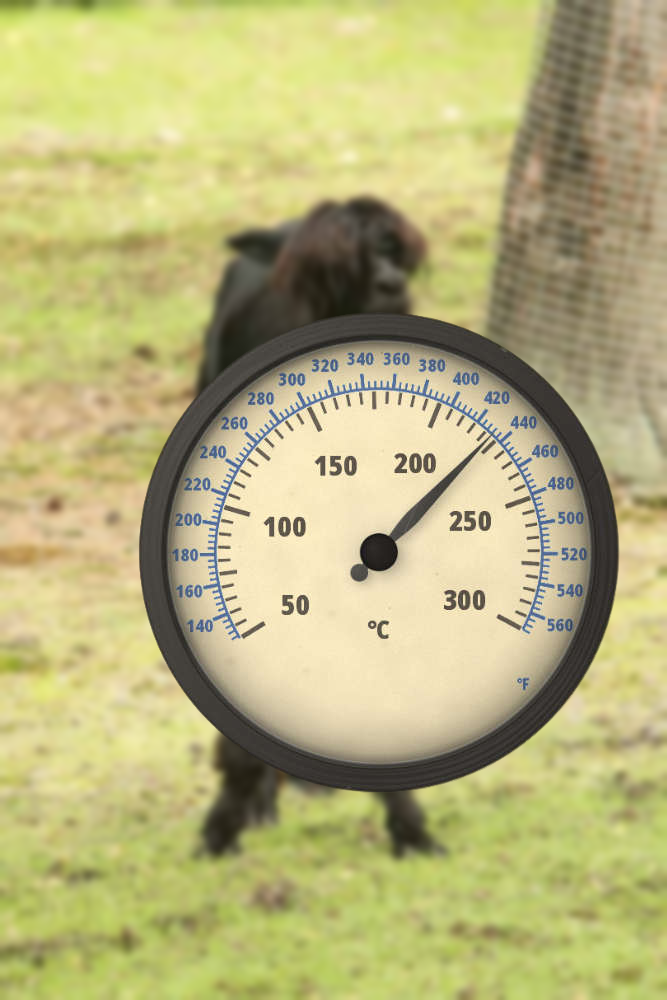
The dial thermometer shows 222.5 °C
